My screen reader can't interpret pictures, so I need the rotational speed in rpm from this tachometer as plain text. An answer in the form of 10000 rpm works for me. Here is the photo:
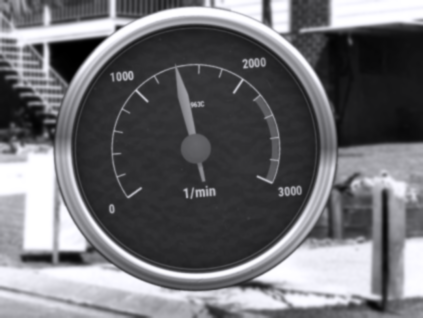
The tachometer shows 1400 rpm
